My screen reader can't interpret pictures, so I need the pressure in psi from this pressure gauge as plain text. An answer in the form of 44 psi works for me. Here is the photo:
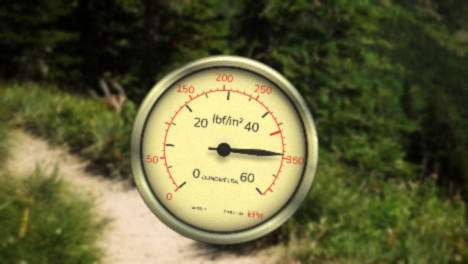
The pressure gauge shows 50 psi
